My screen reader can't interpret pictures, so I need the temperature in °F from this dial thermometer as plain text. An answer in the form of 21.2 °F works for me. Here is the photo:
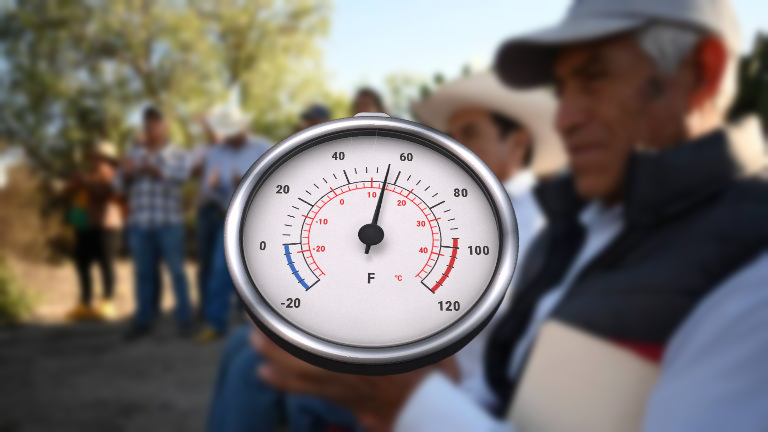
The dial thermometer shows 56 °F
